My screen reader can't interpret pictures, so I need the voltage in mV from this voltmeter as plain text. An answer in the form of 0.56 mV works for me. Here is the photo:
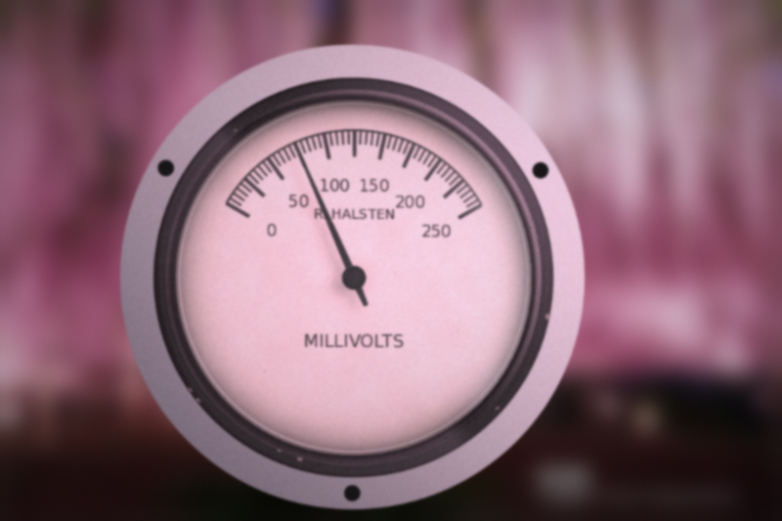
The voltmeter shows 75 mV
